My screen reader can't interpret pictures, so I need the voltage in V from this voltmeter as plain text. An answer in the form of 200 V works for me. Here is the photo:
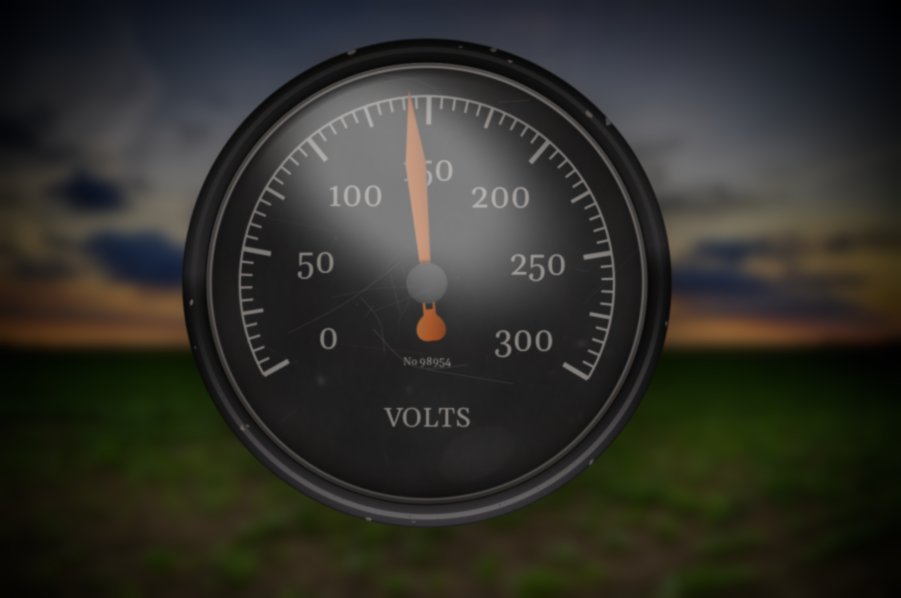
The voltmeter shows 142.5 V
